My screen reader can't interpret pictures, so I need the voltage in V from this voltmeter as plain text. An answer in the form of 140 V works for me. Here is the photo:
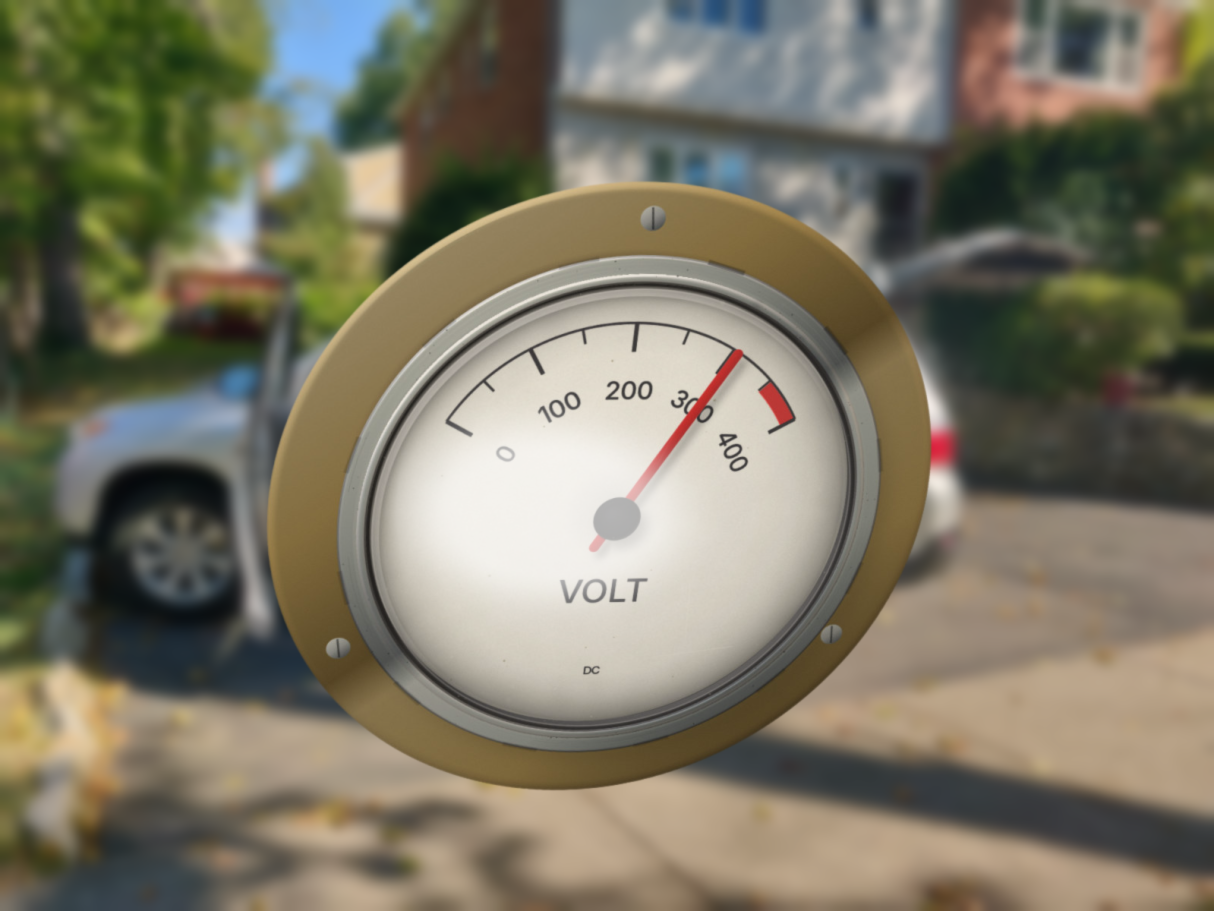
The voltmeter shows 300 V
